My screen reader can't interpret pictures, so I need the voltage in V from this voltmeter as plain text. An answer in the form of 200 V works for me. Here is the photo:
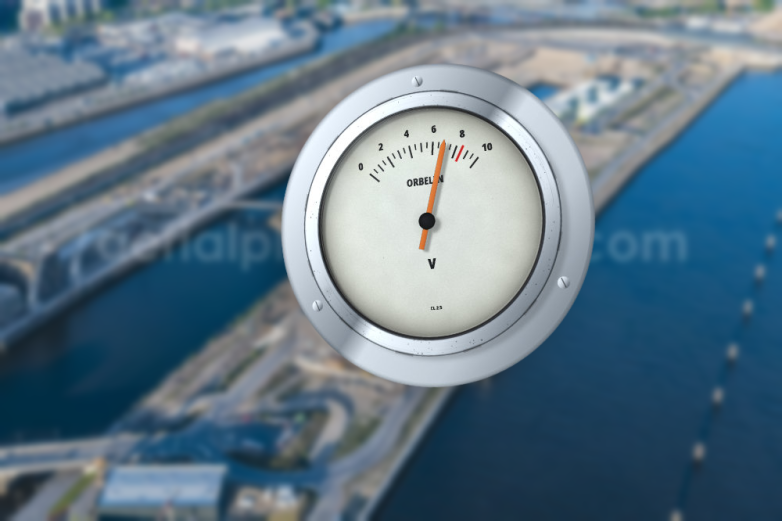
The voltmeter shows 7 V
